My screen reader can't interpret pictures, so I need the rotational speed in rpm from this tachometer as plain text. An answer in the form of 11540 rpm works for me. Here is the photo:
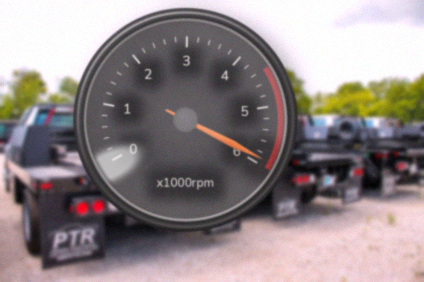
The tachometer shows 5900 rpm
